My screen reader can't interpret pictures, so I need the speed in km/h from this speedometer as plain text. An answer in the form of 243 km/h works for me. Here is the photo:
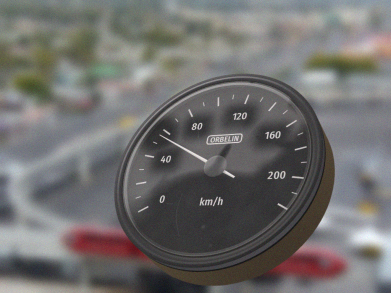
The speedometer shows 55 km/h
